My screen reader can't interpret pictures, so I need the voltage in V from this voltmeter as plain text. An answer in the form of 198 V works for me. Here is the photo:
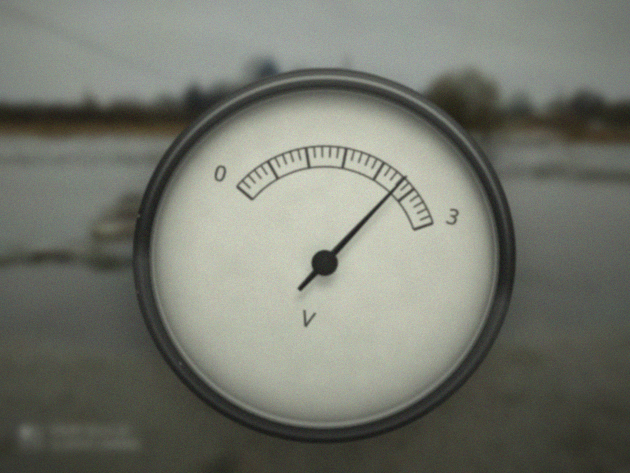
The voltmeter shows 2.3 V
